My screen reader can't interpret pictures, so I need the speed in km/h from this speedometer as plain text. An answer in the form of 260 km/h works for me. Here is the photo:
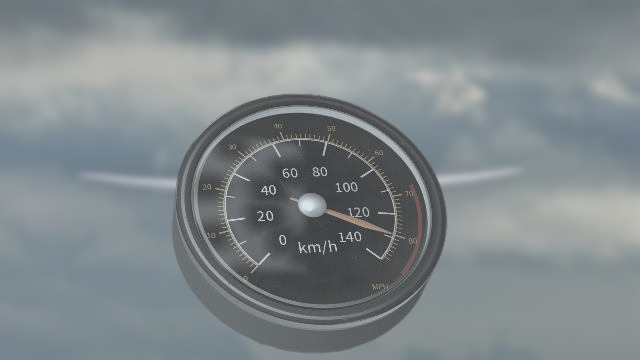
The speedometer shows 130 km/h
